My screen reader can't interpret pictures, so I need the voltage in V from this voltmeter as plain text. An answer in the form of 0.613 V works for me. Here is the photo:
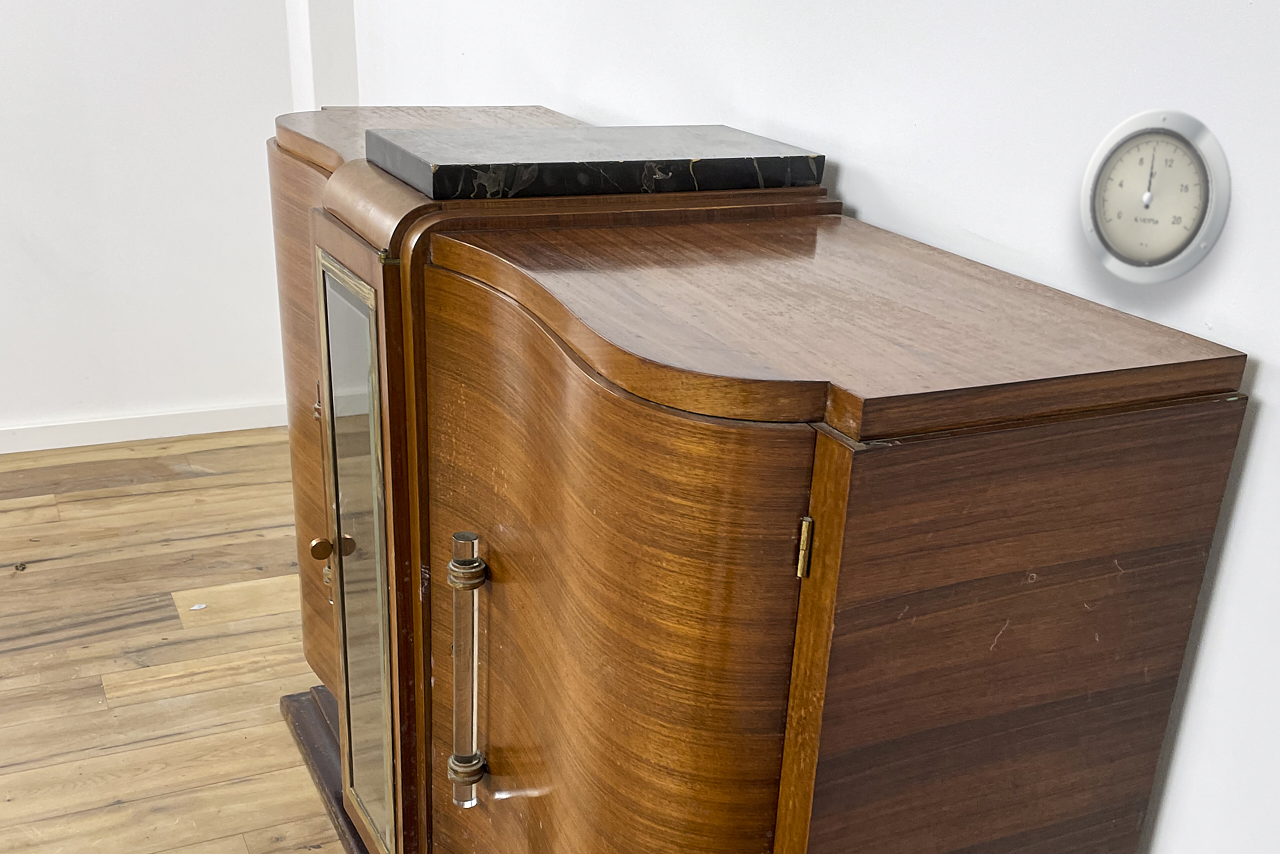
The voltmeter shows 10 V
